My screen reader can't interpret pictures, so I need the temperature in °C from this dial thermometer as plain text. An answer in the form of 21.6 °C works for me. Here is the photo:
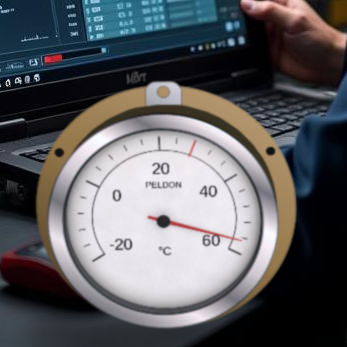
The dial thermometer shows 56 °C
